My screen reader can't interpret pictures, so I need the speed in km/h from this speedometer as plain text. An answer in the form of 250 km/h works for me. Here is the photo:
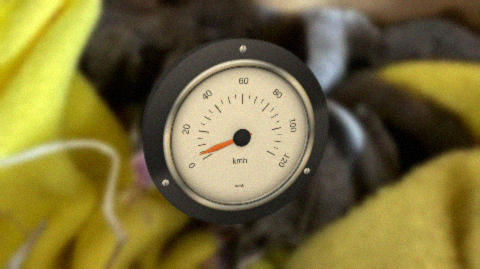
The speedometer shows 5 km/h
